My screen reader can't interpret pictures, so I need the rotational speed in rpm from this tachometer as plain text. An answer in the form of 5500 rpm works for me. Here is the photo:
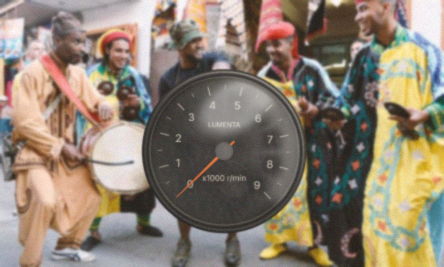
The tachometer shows 0 rpm
